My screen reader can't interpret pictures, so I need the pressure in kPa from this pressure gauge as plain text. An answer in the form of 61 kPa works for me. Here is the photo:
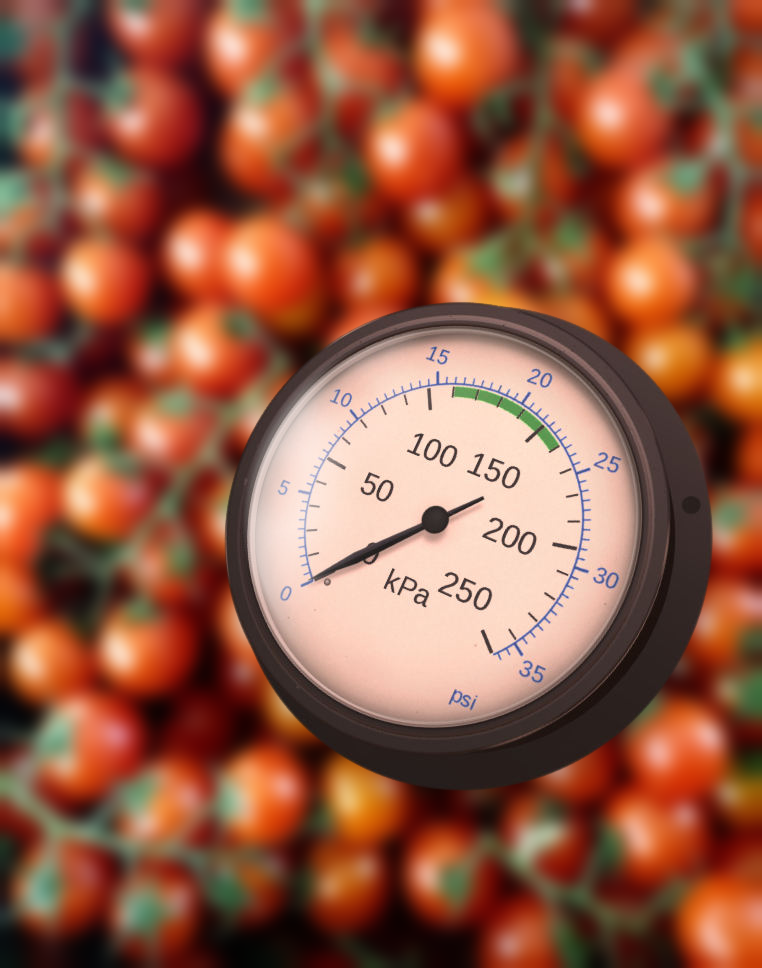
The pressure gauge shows 0 kPa
